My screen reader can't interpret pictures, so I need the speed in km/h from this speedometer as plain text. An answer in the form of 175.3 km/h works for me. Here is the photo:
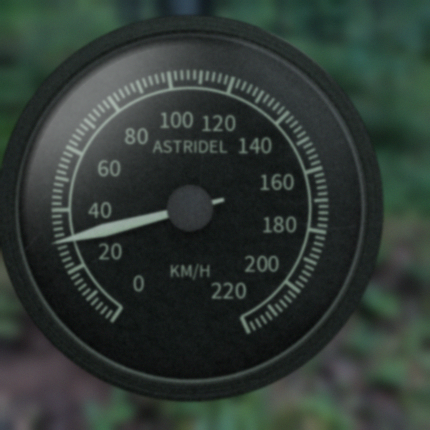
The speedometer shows 30 km/h
